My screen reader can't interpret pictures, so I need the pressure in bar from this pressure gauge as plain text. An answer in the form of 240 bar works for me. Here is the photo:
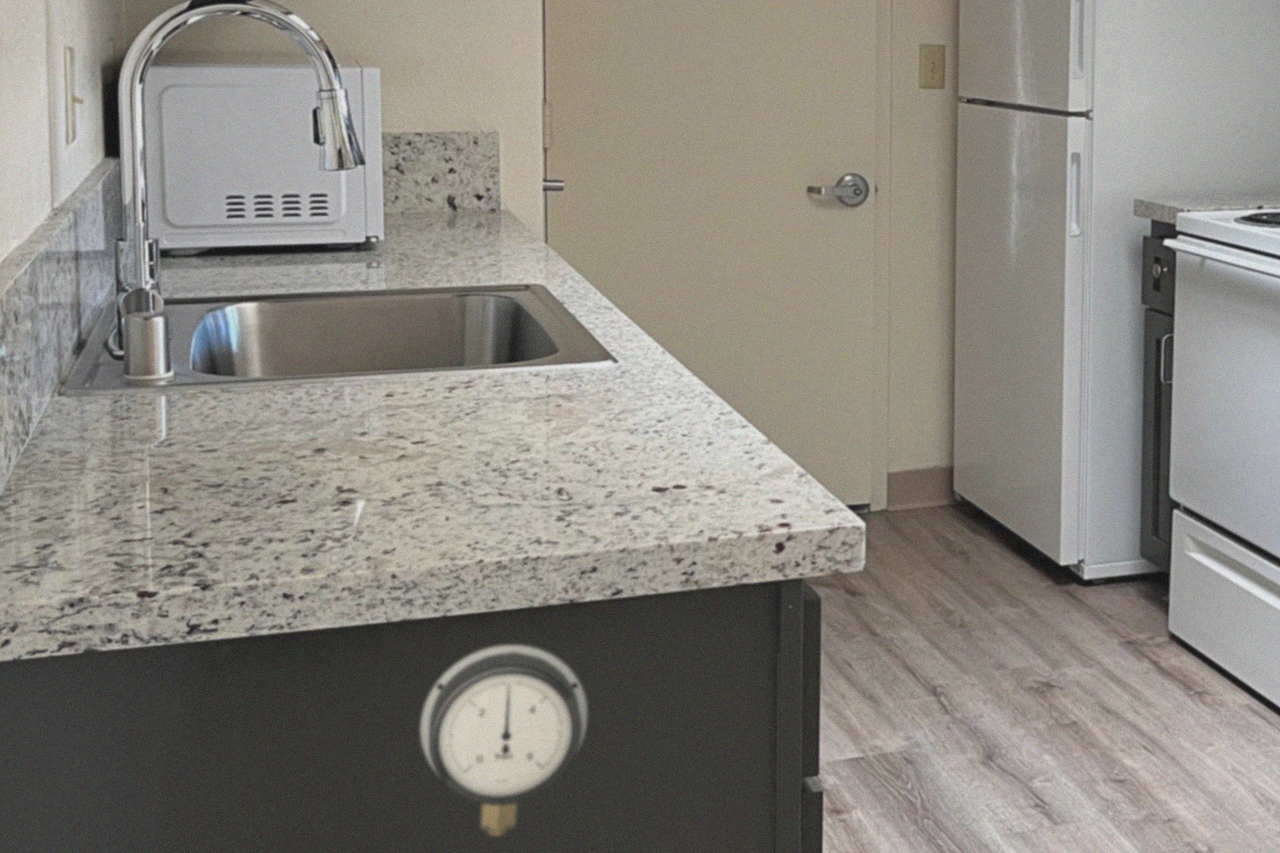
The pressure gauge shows 3 bar
